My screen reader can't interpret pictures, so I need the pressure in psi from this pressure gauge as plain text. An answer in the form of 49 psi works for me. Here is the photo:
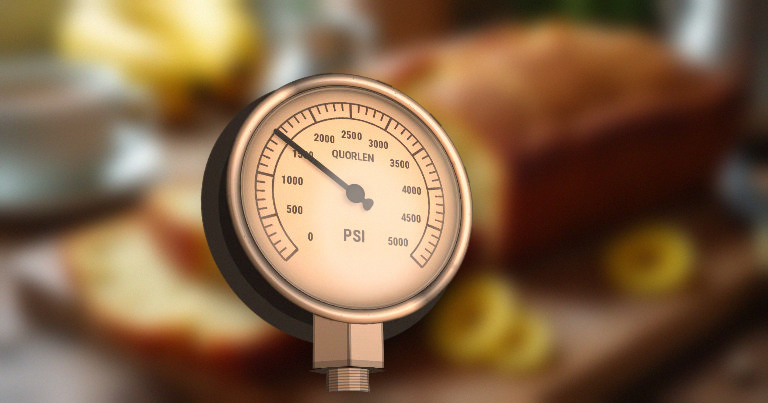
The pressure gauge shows 1500 psi
